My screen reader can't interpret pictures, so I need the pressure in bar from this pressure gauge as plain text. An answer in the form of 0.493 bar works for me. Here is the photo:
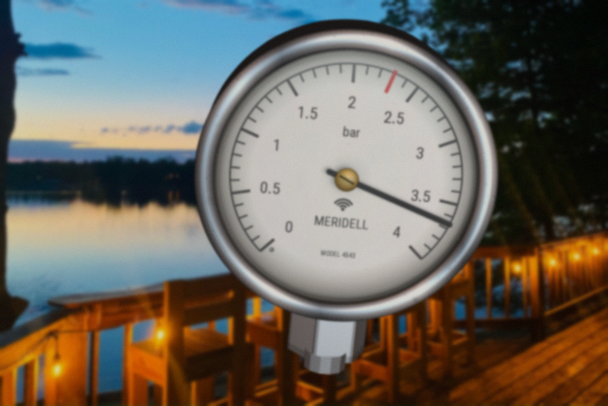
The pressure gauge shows 3.65 bar
